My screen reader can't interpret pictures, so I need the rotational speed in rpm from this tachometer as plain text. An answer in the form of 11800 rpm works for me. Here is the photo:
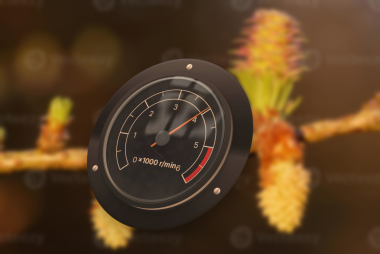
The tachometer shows 4000 rpm
